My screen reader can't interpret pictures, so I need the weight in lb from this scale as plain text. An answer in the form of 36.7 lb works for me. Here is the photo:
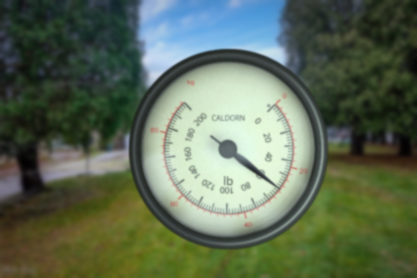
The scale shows 60 lb
